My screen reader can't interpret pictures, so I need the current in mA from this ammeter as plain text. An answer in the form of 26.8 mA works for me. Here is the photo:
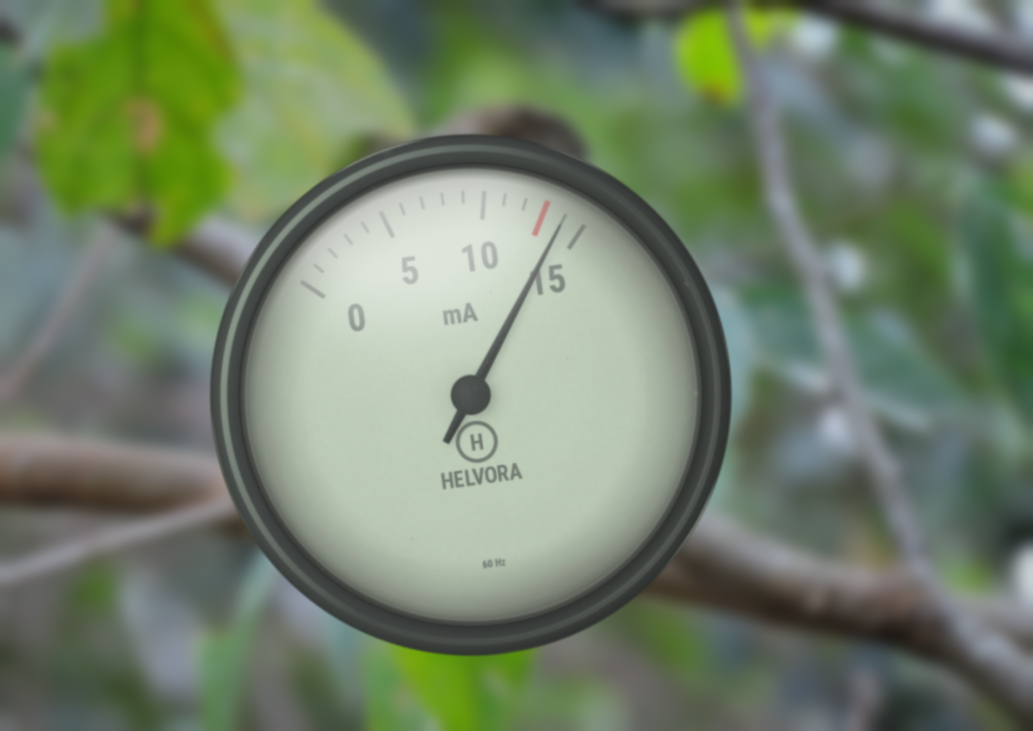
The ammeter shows 14 mA
